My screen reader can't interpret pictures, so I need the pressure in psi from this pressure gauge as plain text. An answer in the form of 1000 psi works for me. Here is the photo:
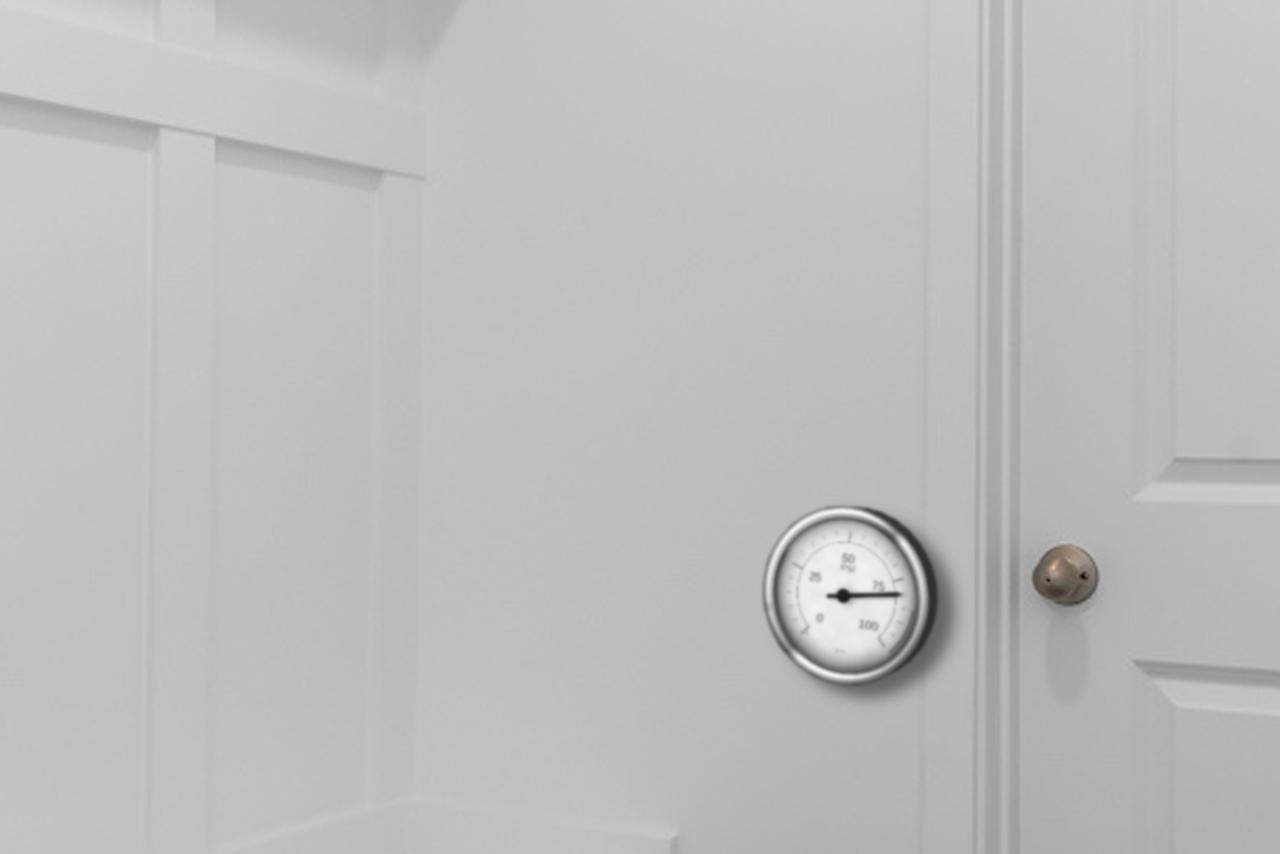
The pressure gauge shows 80 psi
